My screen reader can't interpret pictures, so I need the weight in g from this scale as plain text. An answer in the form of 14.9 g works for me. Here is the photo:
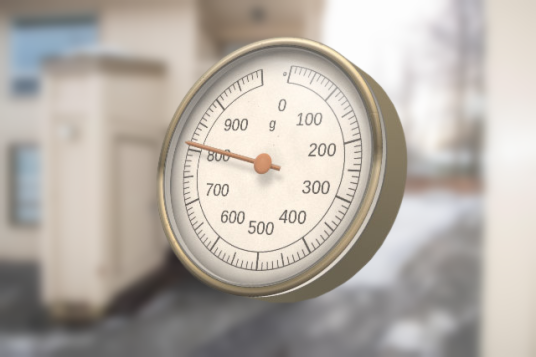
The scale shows 810 g
